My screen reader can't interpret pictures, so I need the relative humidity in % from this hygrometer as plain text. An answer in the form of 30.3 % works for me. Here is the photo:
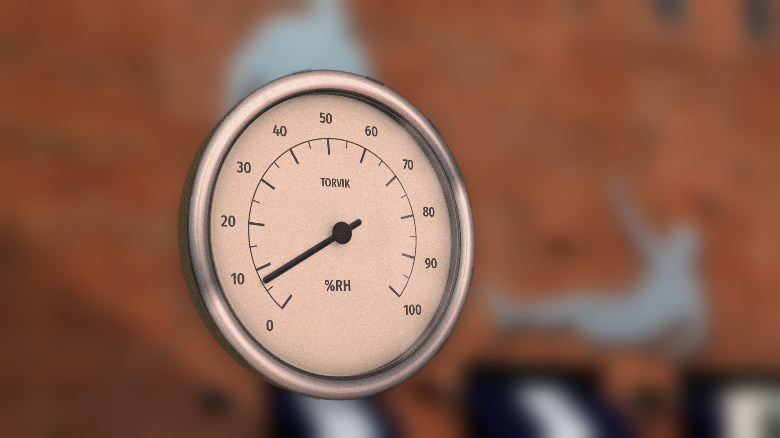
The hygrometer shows 7.5 %
